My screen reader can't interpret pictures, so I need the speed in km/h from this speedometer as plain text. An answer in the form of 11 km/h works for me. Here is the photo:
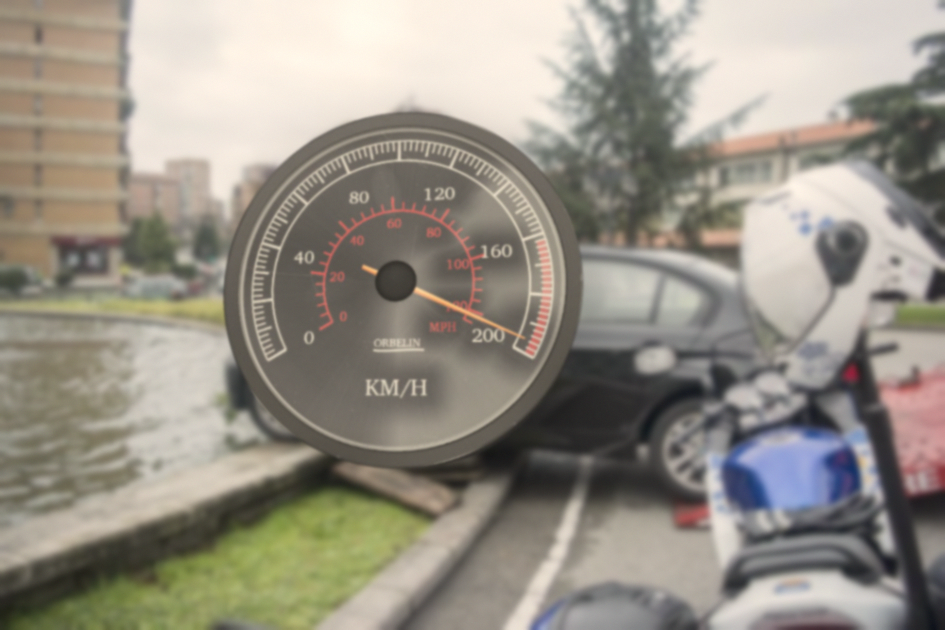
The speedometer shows 196 km/h
